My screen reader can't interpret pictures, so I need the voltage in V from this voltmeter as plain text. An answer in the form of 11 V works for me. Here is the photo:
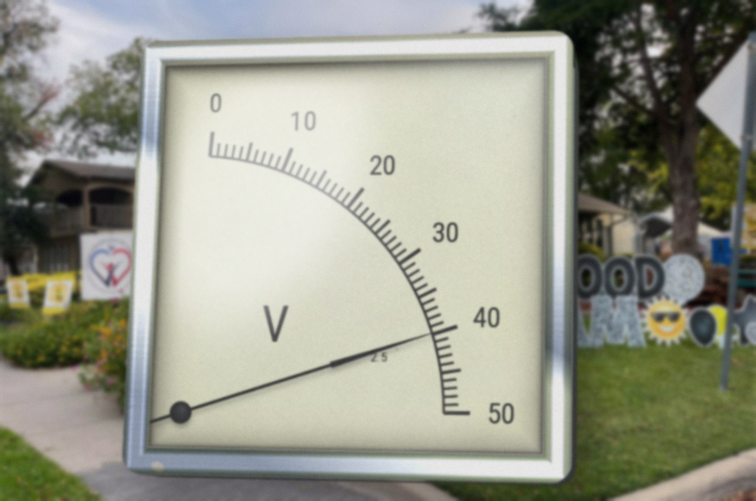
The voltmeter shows 40 V
